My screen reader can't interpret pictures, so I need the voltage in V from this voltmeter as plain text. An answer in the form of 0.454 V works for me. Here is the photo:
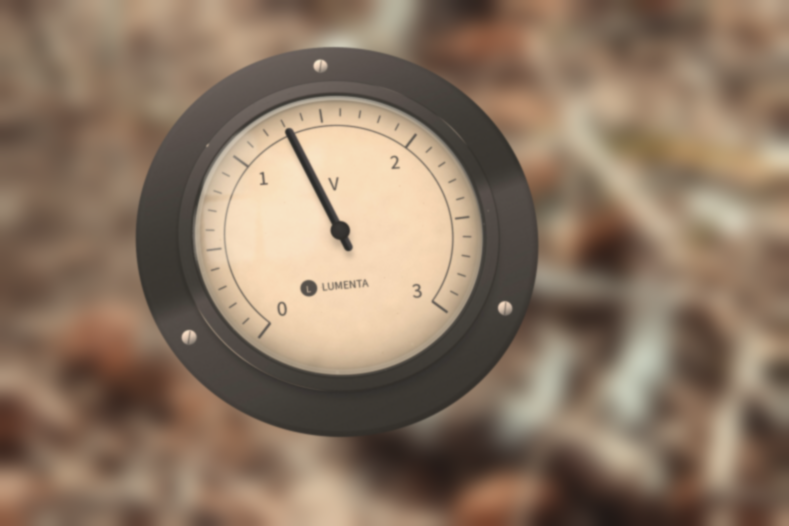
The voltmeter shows 1.3 V
